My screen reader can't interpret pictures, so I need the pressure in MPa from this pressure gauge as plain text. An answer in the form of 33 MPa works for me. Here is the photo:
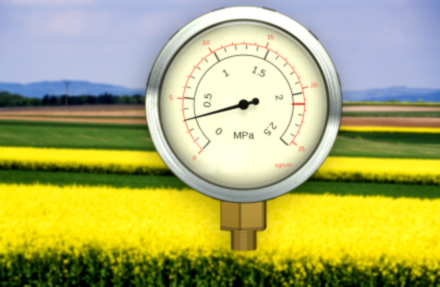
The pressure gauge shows 0.3 MPa
